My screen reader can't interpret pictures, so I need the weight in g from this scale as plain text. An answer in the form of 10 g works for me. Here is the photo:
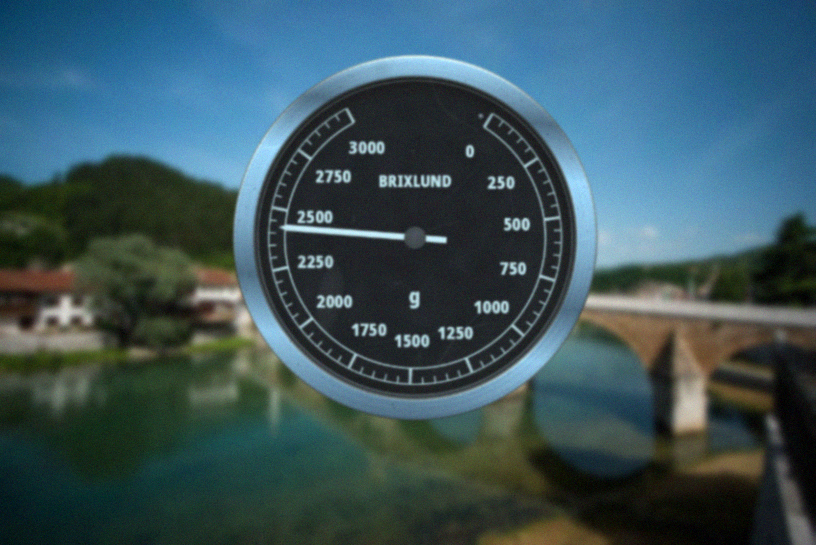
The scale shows 2425 g
